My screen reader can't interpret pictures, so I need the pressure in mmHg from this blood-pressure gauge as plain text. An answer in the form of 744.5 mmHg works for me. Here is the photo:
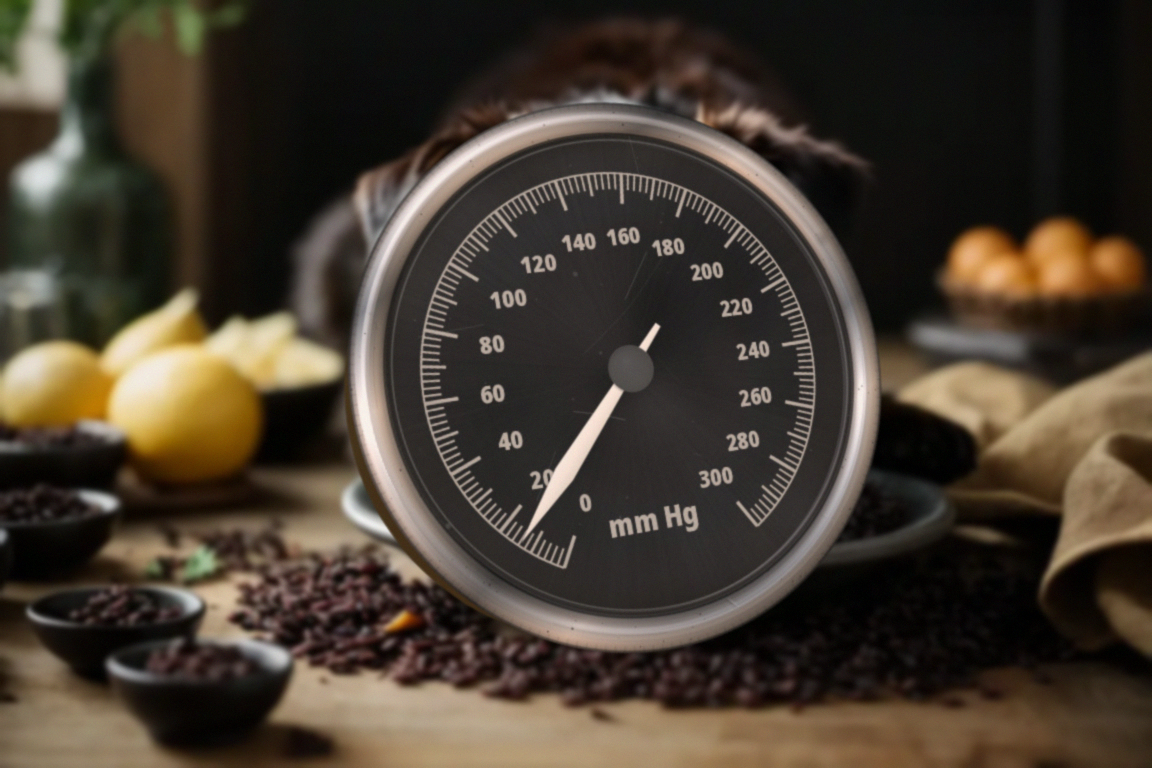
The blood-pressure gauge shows 14 mmHg
